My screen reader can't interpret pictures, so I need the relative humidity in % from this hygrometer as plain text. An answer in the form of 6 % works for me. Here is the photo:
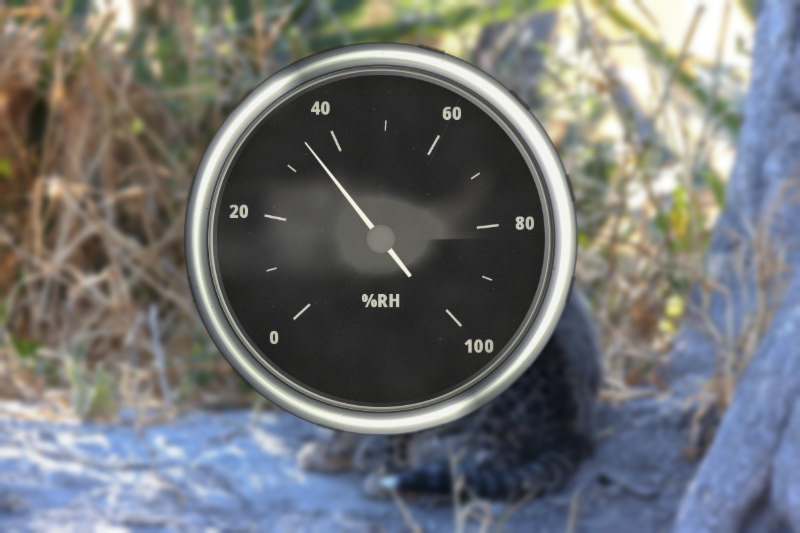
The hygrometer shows 35 %
